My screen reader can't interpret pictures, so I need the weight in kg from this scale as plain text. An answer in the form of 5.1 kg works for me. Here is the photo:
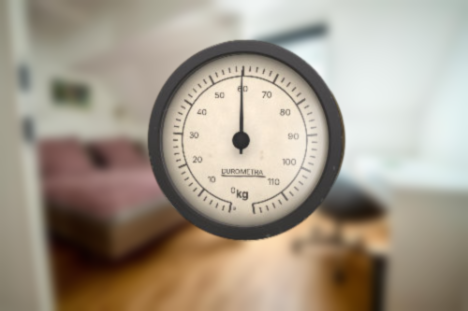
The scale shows 60 kg
